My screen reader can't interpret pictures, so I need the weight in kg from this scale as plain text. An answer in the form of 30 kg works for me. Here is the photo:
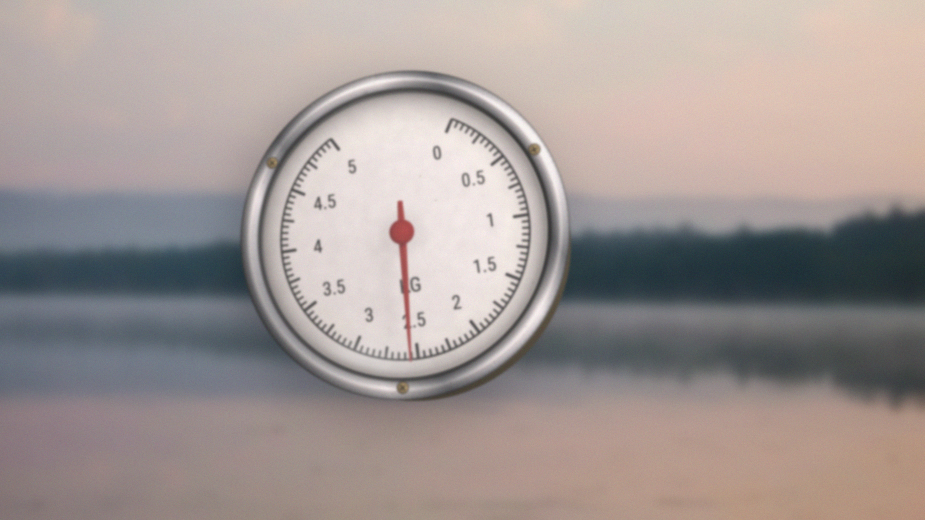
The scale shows 2.55 kg
